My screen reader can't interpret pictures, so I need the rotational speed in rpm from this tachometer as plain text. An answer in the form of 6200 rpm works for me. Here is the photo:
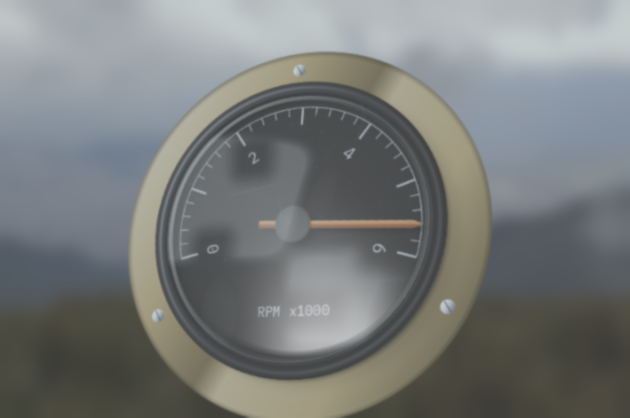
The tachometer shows 5600 rpm
